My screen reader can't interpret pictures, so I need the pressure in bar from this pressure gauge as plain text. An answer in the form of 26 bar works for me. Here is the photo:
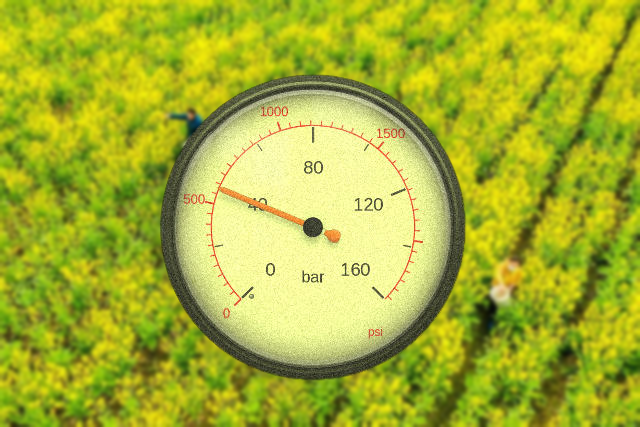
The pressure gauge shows 40 bar
